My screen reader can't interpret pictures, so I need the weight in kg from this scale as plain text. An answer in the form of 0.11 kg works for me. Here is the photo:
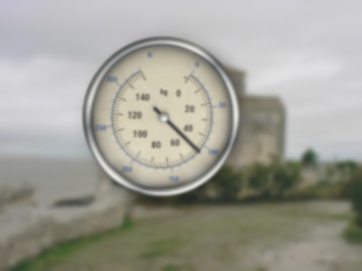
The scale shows 50 kg
